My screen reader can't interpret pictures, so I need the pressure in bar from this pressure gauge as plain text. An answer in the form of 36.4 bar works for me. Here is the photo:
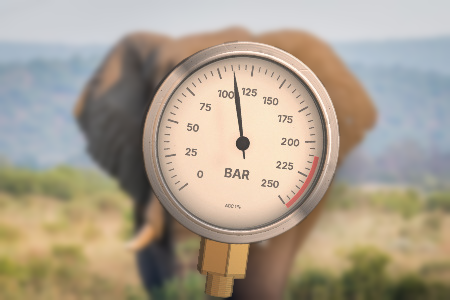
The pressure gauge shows 110 bar
